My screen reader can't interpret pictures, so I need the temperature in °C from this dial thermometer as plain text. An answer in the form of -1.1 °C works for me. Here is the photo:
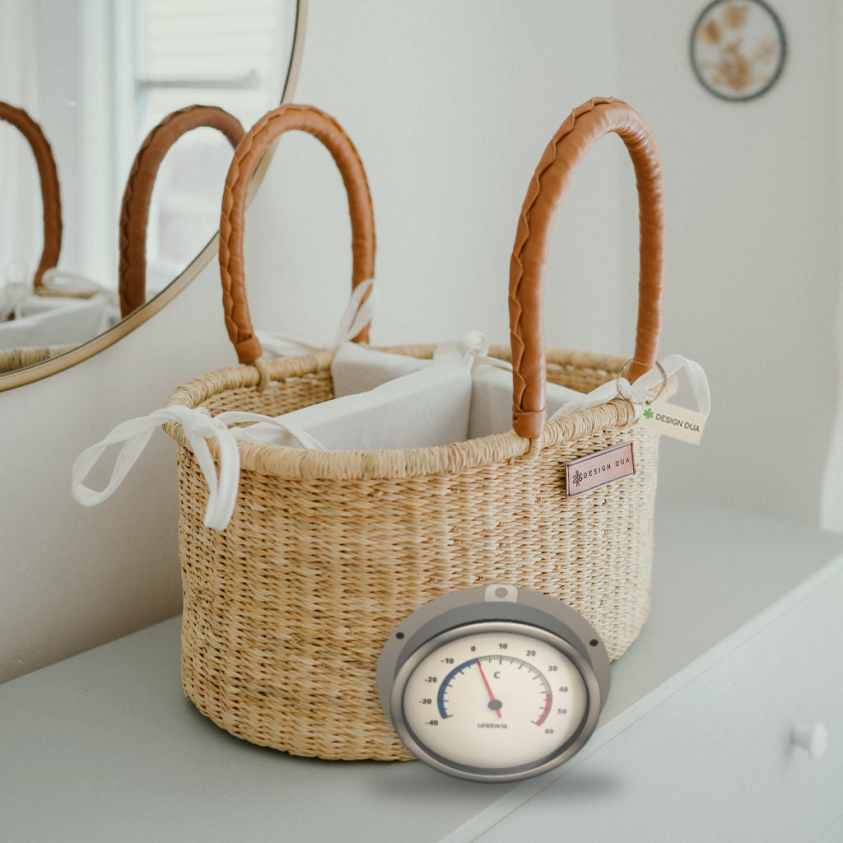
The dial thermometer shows 0 °C
